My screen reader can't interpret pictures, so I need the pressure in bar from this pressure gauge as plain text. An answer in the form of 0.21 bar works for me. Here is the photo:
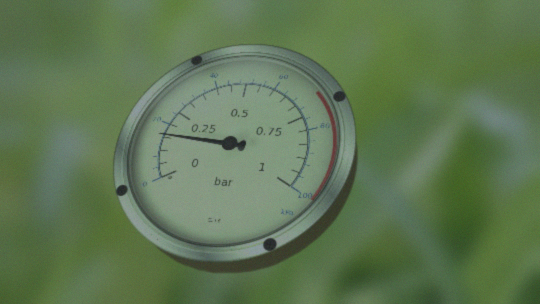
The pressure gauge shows 0.15 bar
